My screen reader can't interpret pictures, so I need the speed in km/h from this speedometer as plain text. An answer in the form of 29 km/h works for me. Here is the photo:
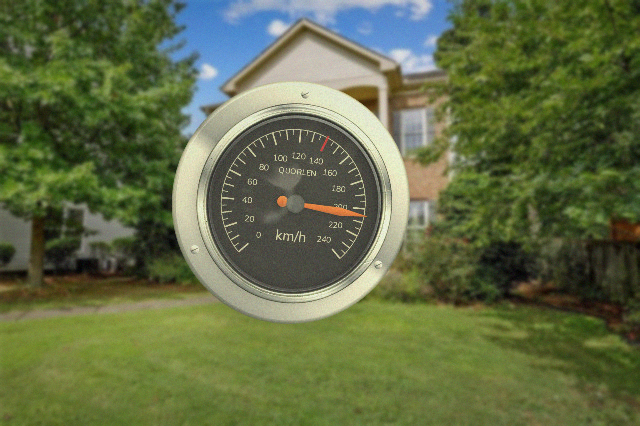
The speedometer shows 205 km/h
